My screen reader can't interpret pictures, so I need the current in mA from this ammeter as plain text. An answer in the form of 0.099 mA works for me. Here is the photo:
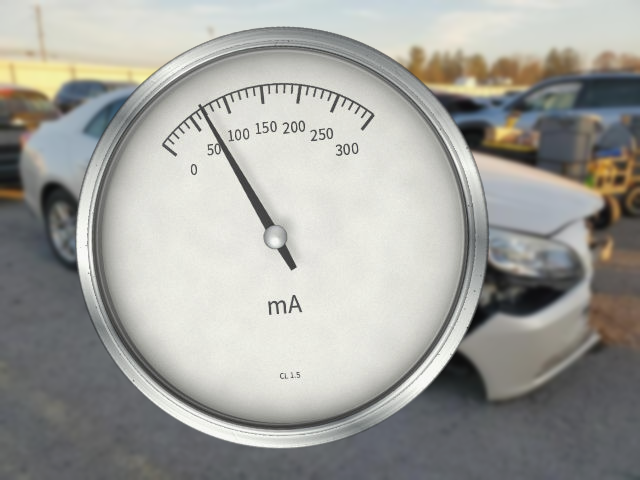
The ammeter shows 70 mA
